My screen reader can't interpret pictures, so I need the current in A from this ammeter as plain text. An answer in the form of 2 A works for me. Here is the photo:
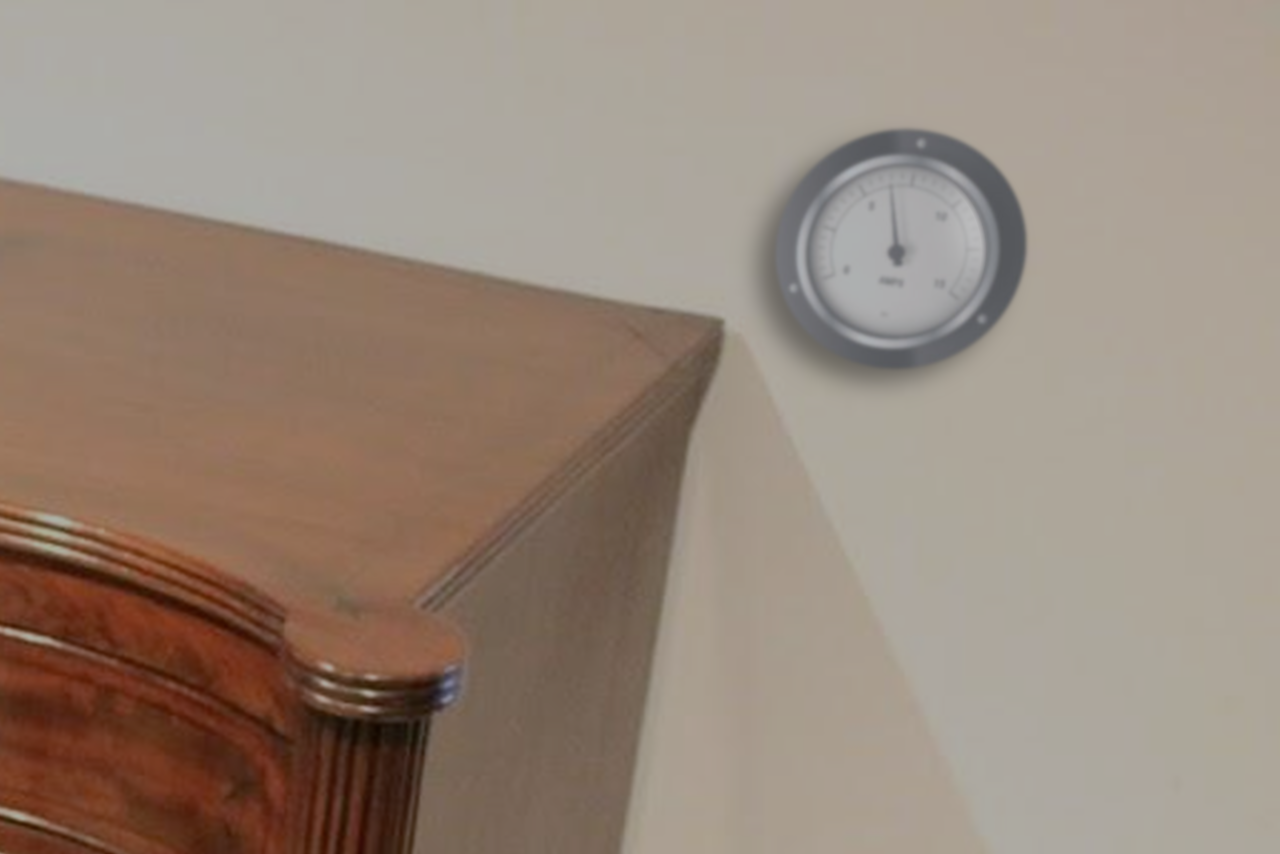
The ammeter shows 6.5 A
